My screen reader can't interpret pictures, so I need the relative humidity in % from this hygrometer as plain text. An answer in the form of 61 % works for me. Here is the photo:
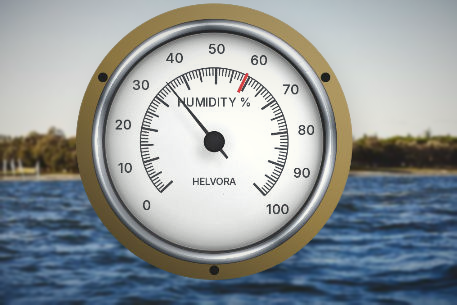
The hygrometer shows 35 %
